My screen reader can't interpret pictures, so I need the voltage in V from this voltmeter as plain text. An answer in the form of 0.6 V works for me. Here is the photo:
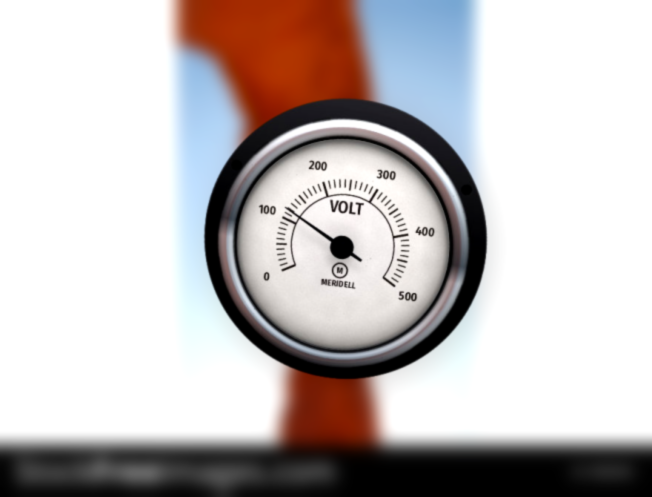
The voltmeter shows 120 V
